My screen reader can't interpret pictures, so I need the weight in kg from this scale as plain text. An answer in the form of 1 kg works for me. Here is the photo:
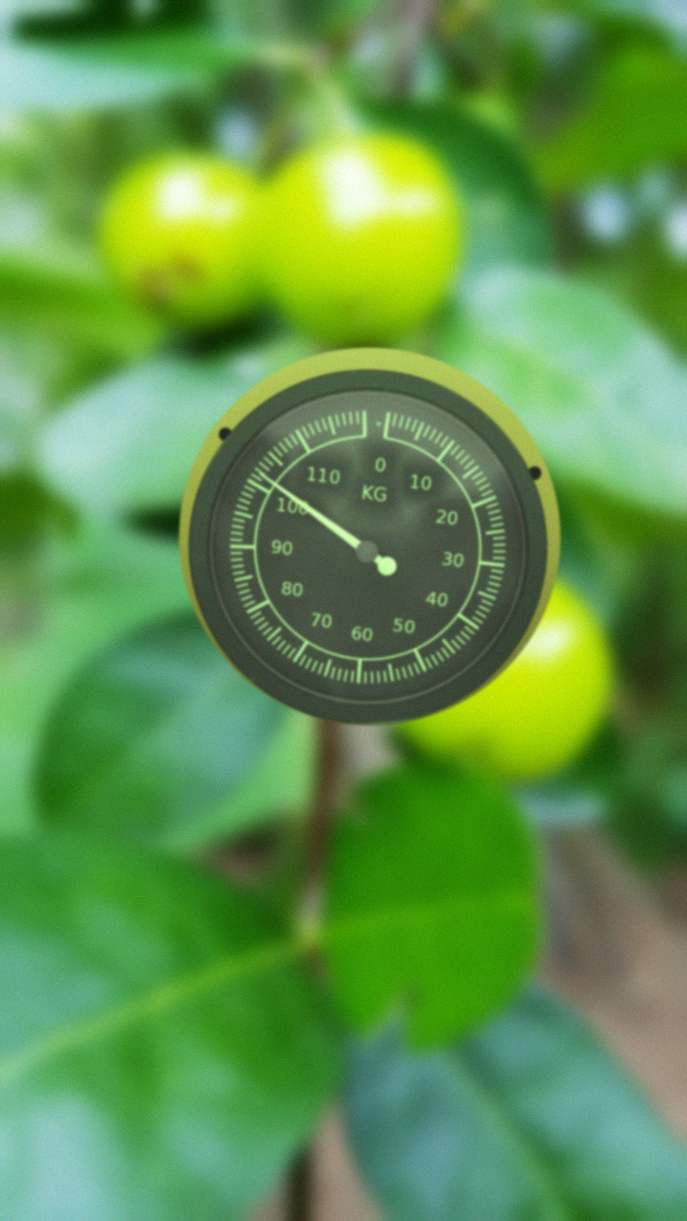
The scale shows 102 kg
